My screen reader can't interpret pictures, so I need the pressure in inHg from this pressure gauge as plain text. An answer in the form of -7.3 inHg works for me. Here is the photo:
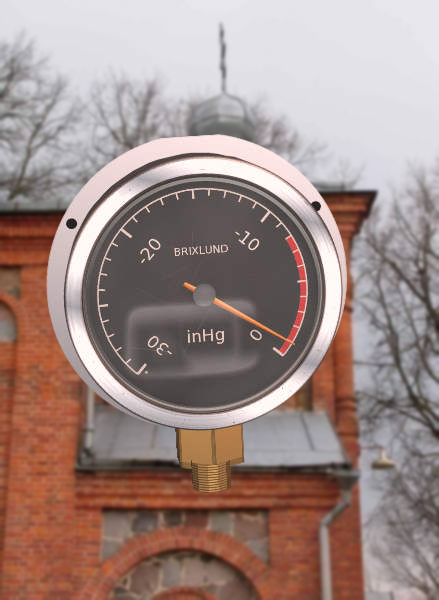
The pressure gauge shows -1 inHg
